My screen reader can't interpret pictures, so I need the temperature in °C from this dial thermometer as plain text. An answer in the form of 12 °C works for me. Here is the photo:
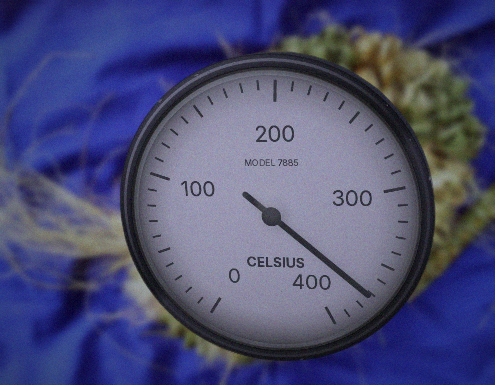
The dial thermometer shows 370 °C
